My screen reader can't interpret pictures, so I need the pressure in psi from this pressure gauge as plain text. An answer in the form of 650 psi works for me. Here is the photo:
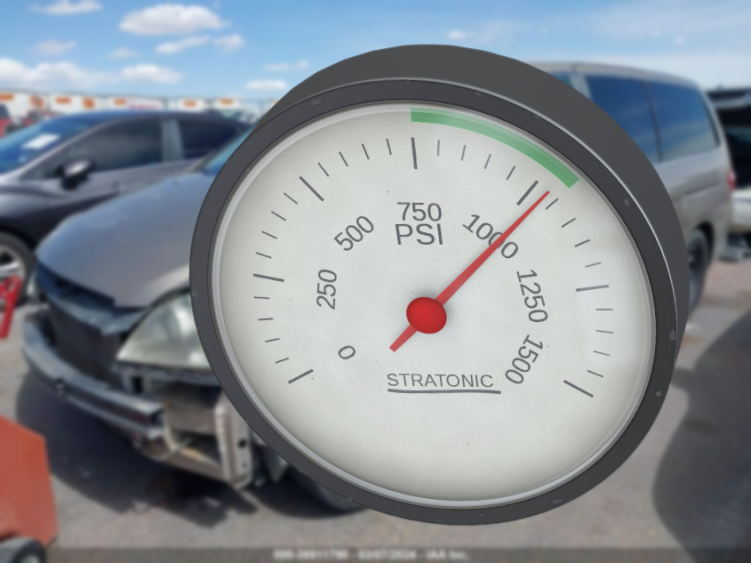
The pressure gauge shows 1025 psi
